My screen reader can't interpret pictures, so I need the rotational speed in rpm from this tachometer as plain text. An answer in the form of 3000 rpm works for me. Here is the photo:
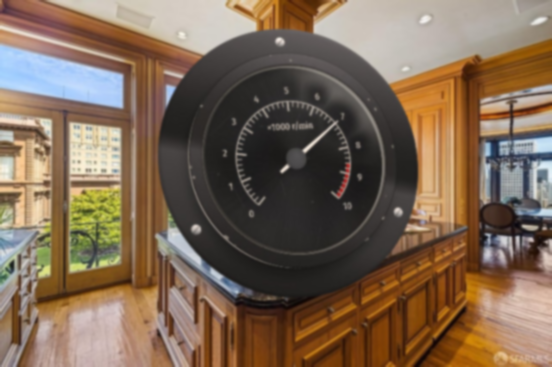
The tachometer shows 7000 rpm
